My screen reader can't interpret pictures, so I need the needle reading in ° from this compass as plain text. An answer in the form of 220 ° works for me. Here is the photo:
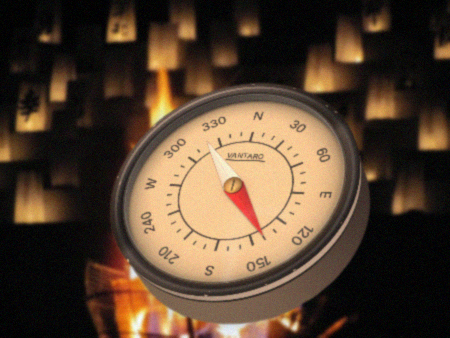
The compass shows 140 °
